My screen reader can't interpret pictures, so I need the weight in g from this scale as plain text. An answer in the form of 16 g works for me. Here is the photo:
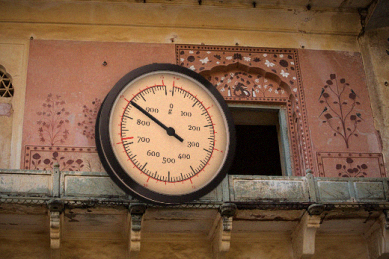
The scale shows 850 g
